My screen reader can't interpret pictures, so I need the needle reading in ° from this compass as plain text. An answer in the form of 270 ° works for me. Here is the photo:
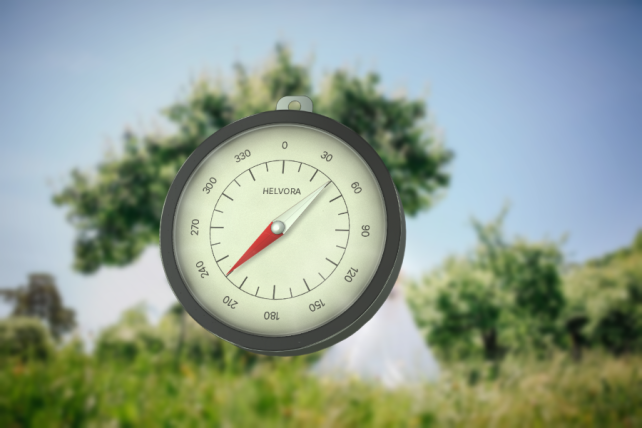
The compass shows 225 °
